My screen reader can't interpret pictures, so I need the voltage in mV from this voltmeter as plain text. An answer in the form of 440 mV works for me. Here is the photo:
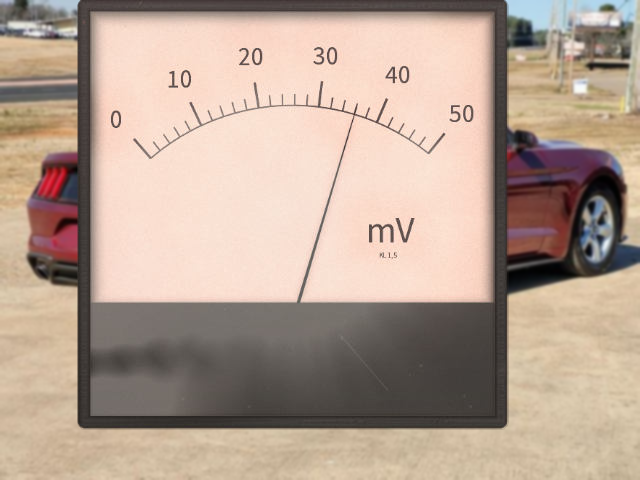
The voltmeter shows 36 mV
